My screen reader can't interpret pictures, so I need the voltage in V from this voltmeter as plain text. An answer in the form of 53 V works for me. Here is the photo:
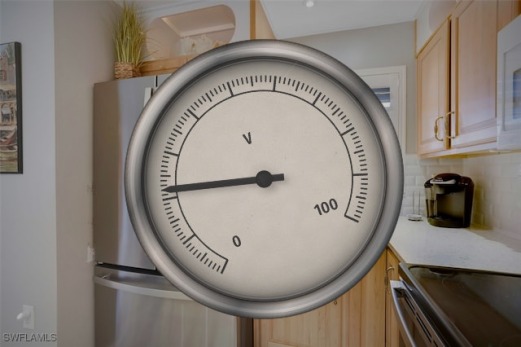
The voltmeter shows 22 V
